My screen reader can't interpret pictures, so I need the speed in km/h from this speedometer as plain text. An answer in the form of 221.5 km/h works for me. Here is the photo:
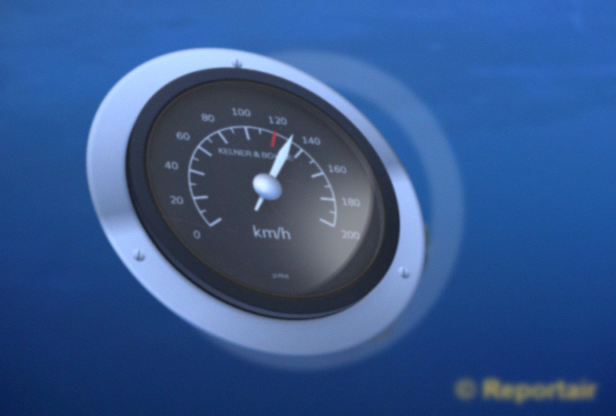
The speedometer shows 130 km/h
